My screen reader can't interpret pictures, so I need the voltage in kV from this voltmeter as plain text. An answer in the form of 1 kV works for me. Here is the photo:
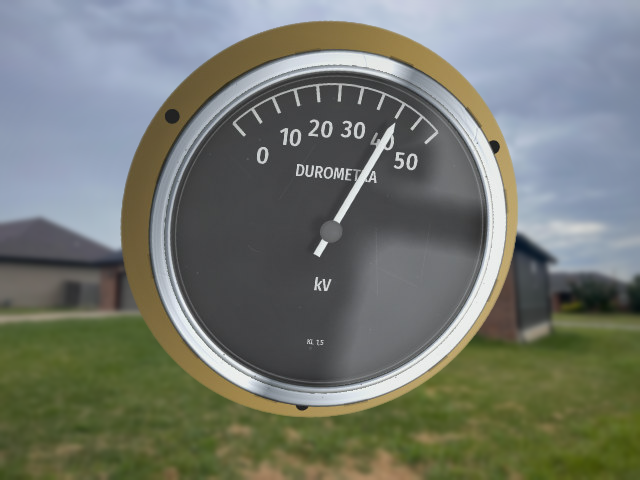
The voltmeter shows 40 kV
